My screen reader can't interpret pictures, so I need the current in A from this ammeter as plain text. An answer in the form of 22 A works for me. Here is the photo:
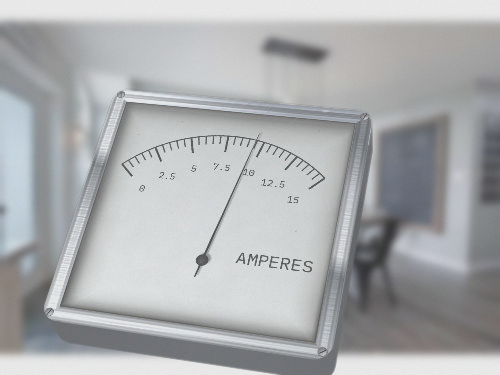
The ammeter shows 9.5 A
